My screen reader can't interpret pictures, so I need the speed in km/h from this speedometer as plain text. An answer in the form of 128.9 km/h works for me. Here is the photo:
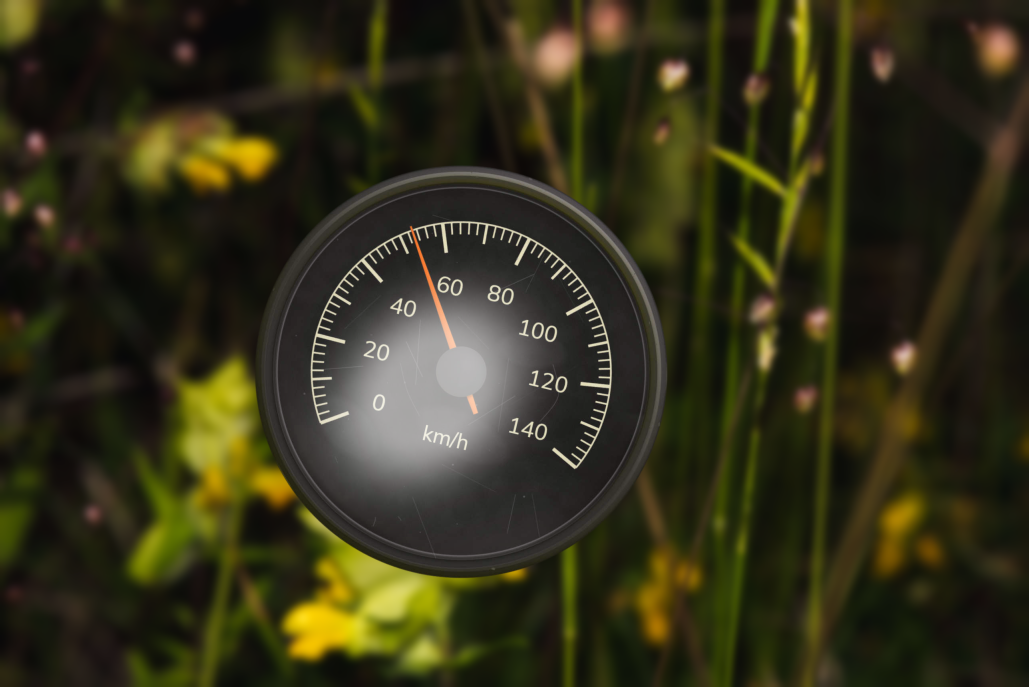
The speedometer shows 53 km/h
